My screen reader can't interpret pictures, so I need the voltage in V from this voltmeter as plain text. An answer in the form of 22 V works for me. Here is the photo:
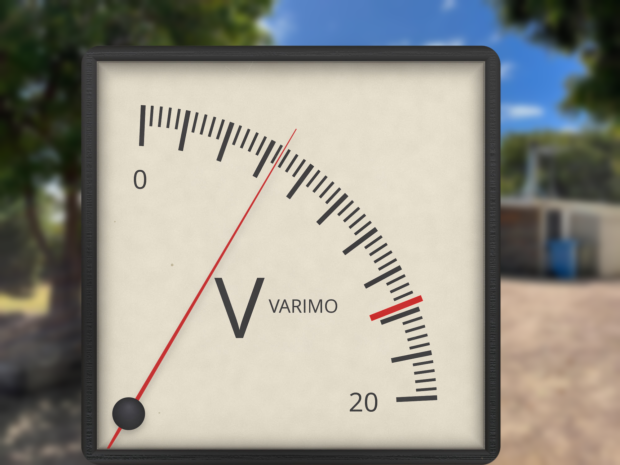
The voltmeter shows 6.6 V
